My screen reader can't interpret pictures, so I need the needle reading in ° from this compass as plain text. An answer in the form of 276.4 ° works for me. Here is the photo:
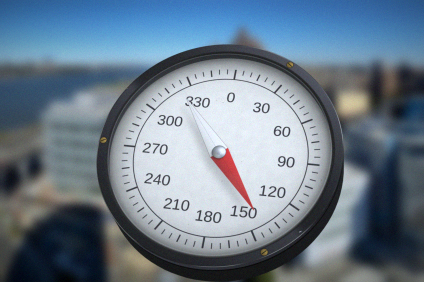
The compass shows 142.5 °
